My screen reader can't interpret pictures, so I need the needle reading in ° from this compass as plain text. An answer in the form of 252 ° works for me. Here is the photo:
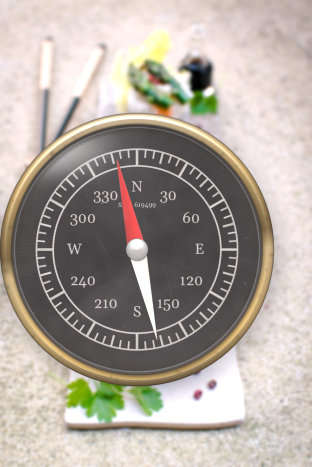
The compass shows 347.5 °
